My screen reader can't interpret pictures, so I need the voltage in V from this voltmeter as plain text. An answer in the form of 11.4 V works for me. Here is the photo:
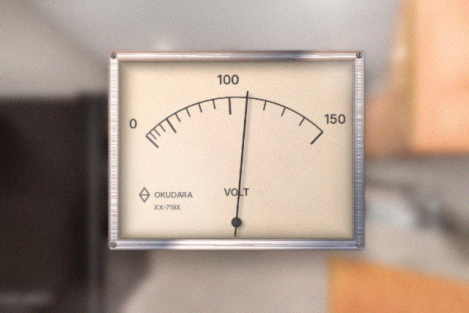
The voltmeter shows 110 V
